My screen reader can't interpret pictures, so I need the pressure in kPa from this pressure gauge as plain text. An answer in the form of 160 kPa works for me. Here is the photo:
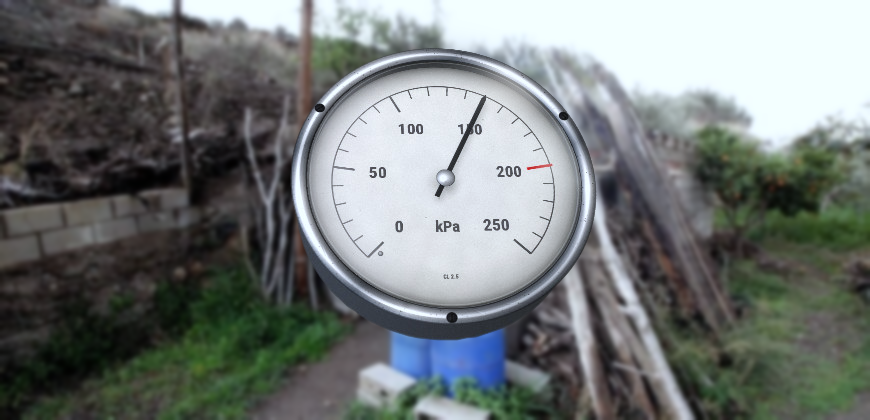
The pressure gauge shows 150 kPa
